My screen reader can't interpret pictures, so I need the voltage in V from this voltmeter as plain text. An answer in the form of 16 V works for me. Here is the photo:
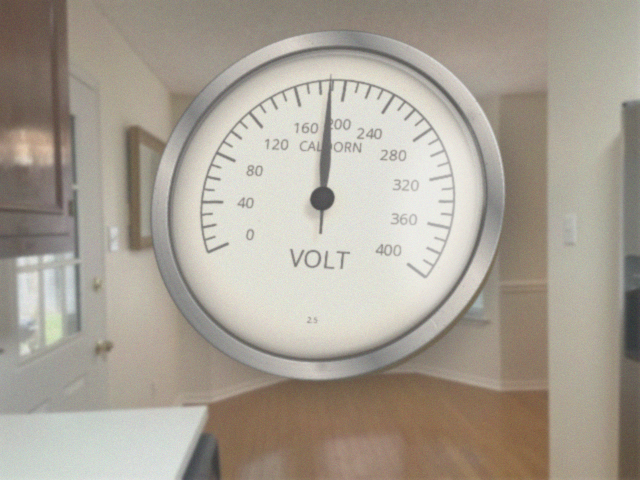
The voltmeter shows 190 V
